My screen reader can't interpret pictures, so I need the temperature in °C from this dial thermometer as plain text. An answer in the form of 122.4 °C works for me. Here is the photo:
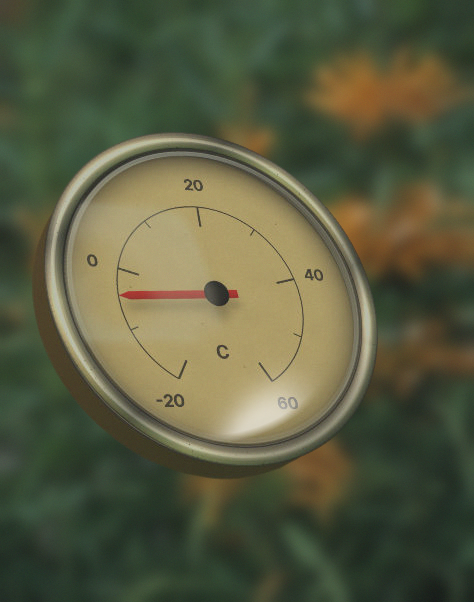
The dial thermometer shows -5 °C
